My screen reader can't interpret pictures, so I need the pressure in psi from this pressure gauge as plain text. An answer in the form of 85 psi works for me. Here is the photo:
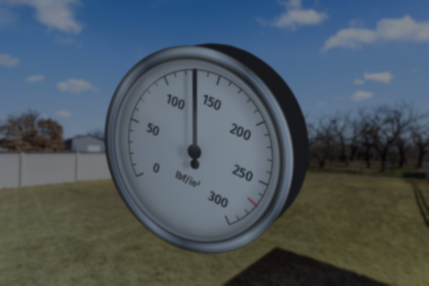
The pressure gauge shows 130 psi
